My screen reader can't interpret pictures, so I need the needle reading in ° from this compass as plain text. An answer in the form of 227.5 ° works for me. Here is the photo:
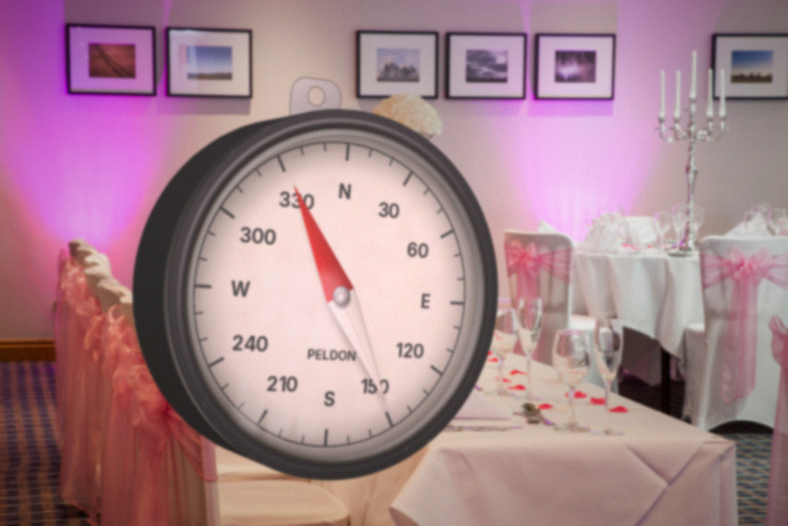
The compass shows 330 °
